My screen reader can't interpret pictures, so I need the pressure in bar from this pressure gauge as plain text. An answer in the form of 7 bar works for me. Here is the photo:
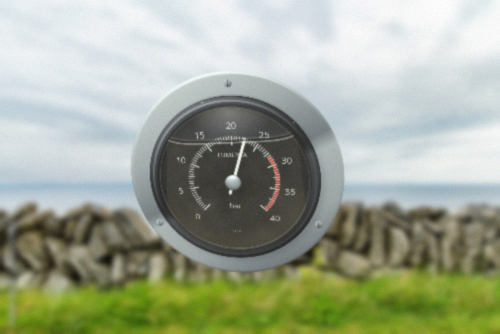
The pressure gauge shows 22.5 bar
